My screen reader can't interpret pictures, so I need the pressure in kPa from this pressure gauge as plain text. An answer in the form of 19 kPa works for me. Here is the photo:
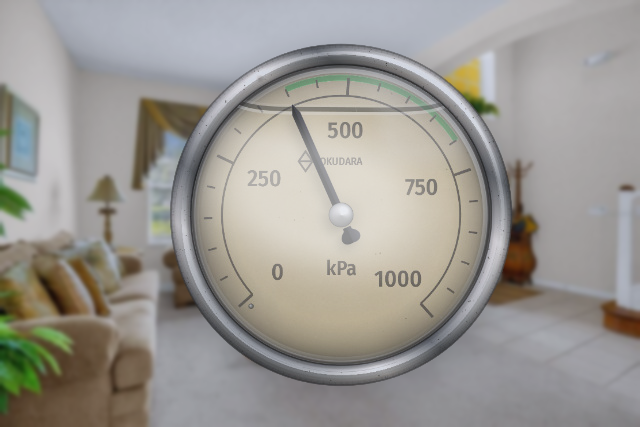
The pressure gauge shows 400 kPa
